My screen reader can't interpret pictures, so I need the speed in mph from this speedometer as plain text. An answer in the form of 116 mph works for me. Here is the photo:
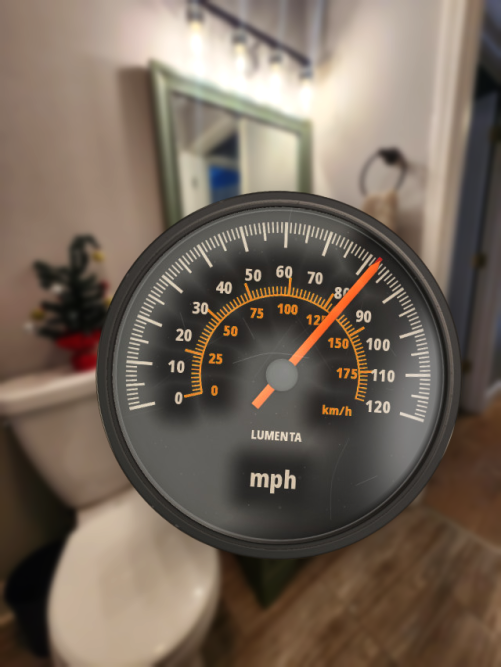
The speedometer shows 82 mph
